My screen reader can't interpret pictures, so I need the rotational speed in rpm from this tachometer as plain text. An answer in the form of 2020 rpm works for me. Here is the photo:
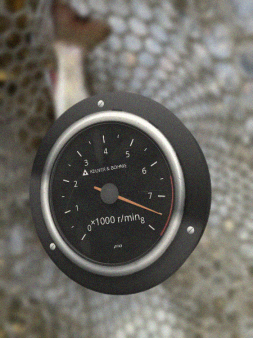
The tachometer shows 7500 rpm
